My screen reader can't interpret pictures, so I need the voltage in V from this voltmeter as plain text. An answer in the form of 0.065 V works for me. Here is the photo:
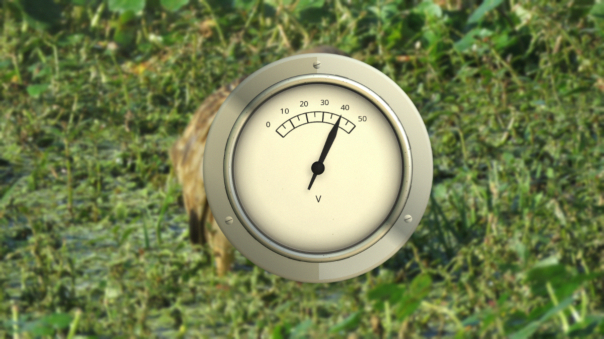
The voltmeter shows 40 V
